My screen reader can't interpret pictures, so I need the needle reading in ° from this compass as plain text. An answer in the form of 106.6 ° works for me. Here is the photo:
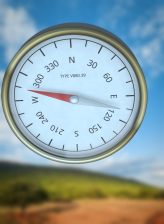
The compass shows 285 °
